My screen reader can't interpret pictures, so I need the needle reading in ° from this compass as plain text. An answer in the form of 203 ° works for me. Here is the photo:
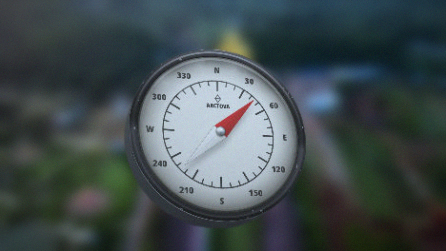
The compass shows 45 °
